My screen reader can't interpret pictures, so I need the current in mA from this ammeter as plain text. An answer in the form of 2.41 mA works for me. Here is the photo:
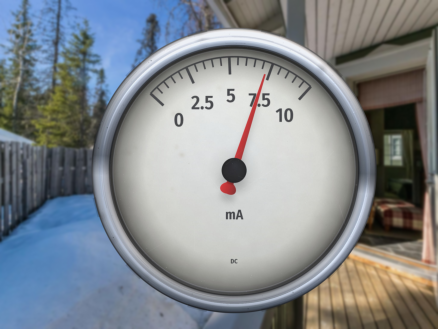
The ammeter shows 7.25 mA
